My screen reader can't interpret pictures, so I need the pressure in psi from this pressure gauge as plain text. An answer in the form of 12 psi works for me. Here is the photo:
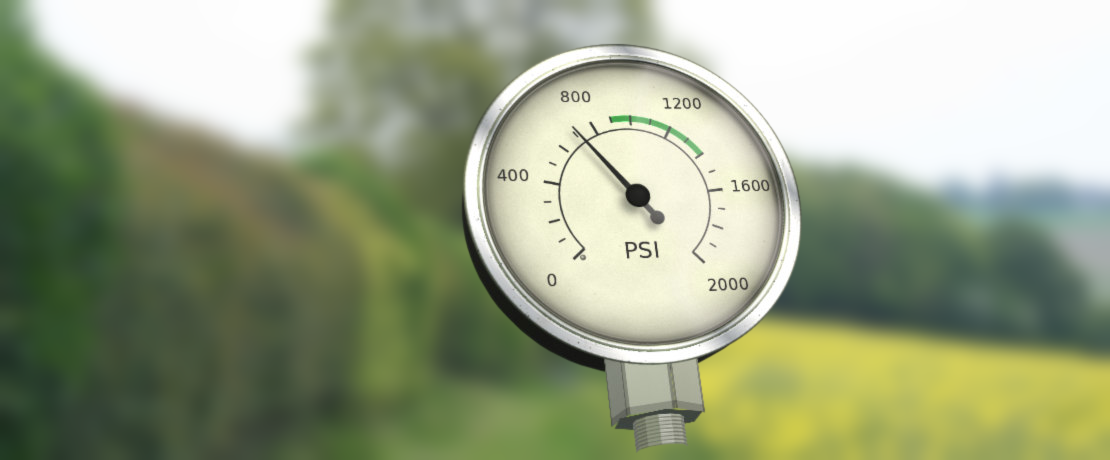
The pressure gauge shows 700 psi
